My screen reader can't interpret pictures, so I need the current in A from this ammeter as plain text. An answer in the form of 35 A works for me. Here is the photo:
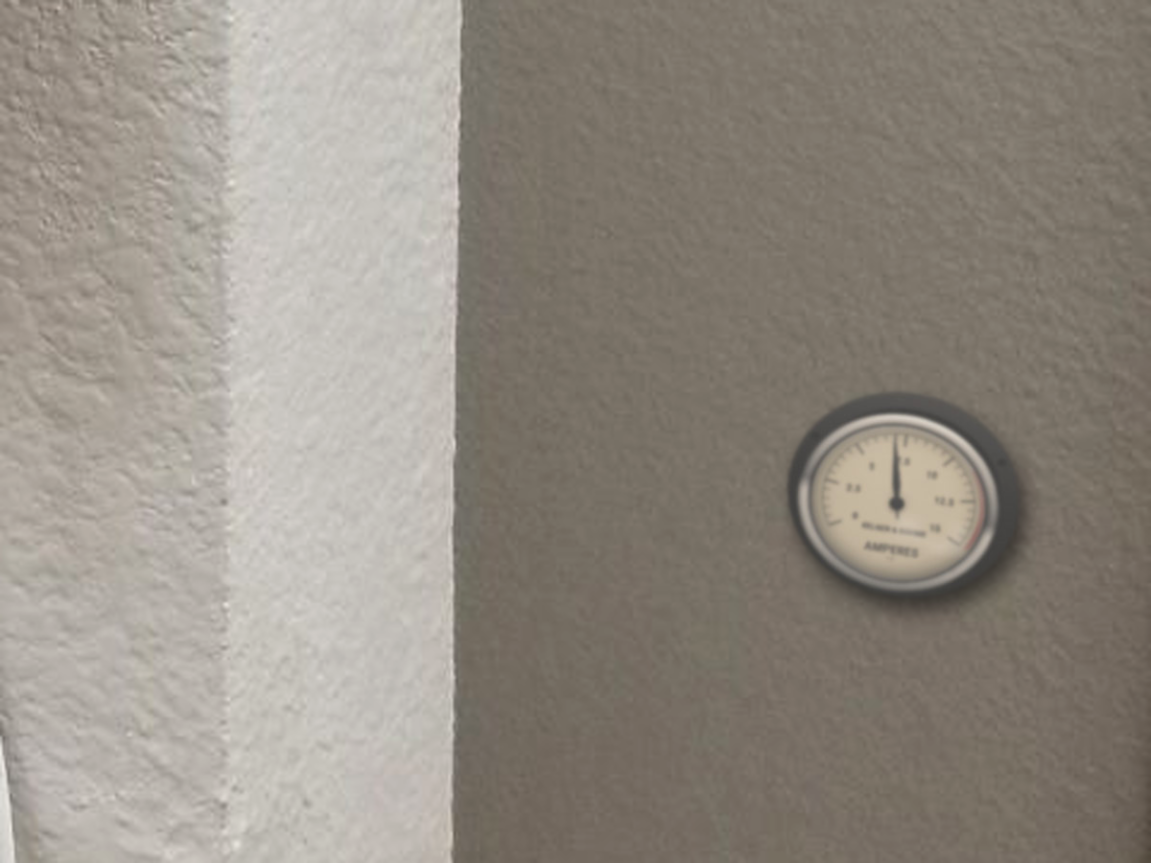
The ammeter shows 7 A
